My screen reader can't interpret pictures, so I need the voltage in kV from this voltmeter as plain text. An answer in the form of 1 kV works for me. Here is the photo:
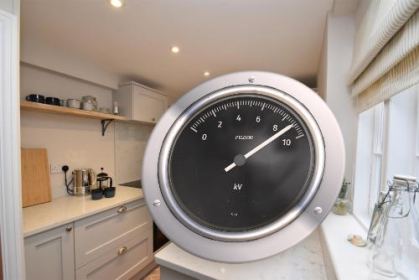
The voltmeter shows 9 kV
